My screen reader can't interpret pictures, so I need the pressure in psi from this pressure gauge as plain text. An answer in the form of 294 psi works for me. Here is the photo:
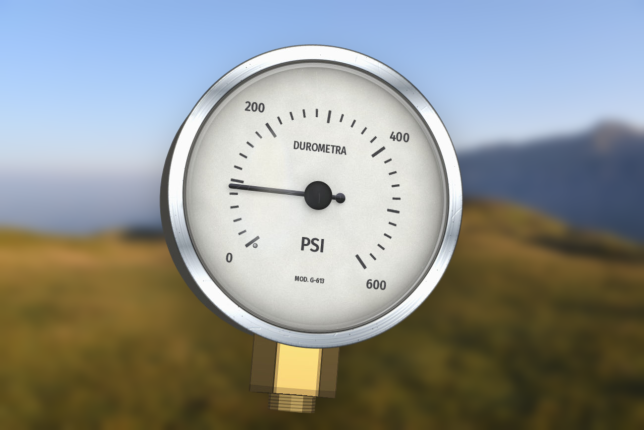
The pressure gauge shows 90 psi
